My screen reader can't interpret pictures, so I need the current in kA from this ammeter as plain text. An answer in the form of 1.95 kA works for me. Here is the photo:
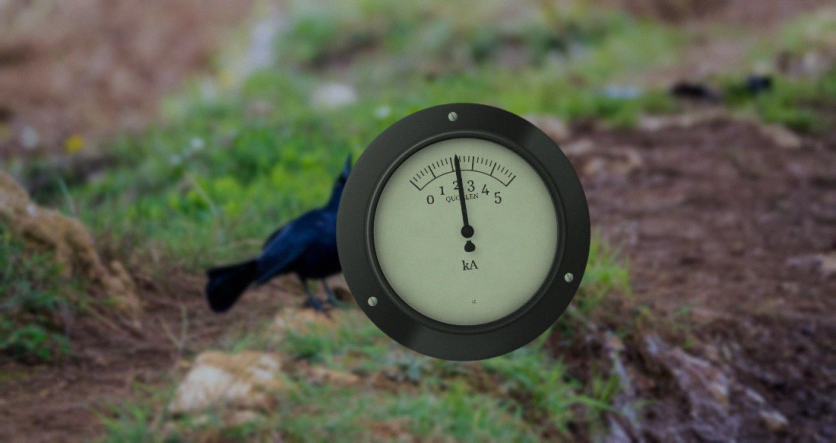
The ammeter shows 2.2 kA
